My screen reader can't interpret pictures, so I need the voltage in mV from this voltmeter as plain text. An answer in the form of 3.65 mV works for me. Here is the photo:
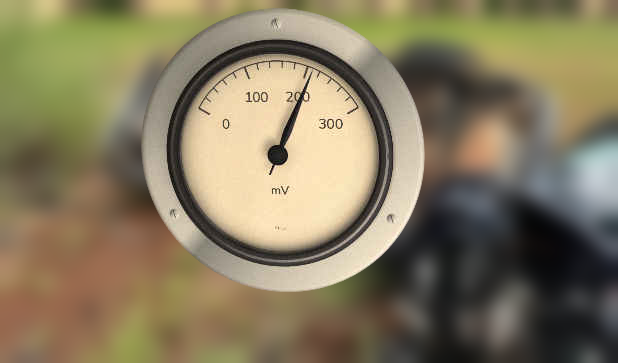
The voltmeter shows 210 mV
